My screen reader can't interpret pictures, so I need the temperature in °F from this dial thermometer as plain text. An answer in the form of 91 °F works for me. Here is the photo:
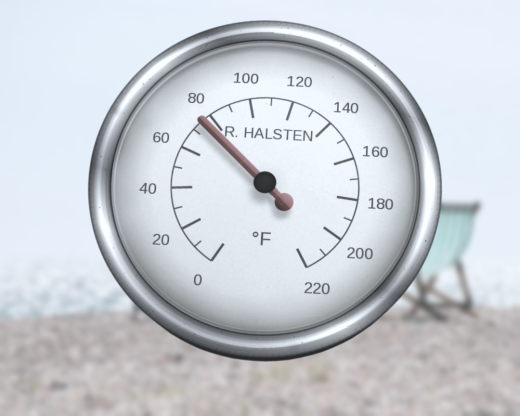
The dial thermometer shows 75 °F
